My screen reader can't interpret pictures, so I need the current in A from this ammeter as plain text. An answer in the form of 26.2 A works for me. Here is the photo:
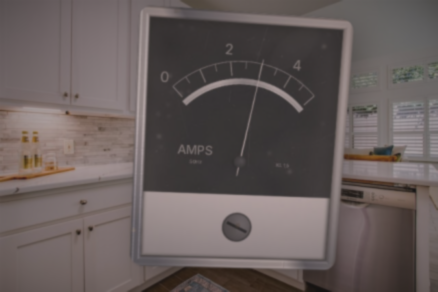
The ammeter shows 3 A
